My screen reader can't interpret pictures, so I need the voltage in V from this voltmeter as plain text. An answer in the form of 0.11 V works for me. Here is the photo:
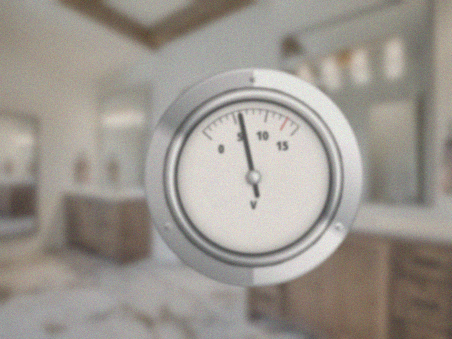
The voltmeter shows 6 V
